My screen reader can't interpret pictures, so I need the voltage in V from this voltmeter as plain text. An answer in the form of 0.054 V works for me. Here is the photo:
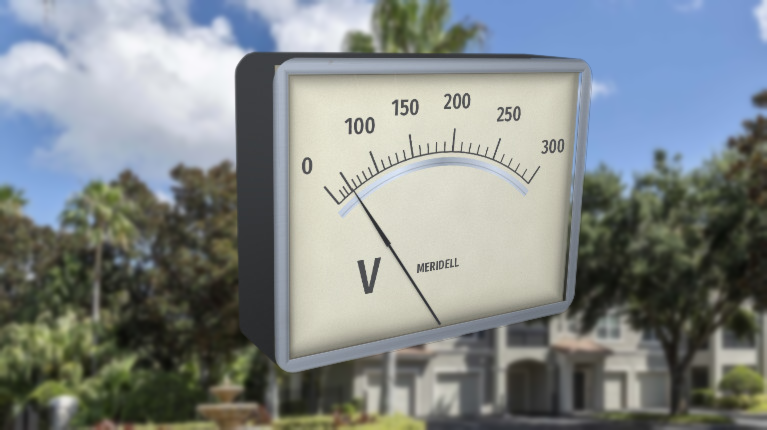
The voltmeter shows 50 V
